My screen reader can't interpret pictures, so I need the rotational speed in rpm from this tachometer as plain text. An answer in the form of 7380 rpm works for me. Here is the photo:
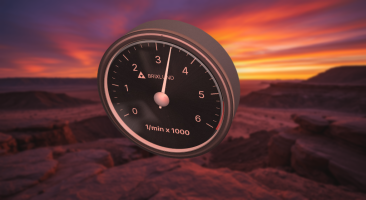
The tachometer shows 3400 rpm
